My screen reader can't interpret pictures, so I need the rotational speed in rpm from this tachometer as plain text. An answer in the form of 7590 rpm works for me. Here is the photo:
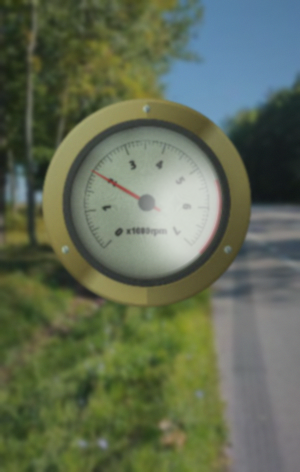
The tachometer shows 2000 rpm
